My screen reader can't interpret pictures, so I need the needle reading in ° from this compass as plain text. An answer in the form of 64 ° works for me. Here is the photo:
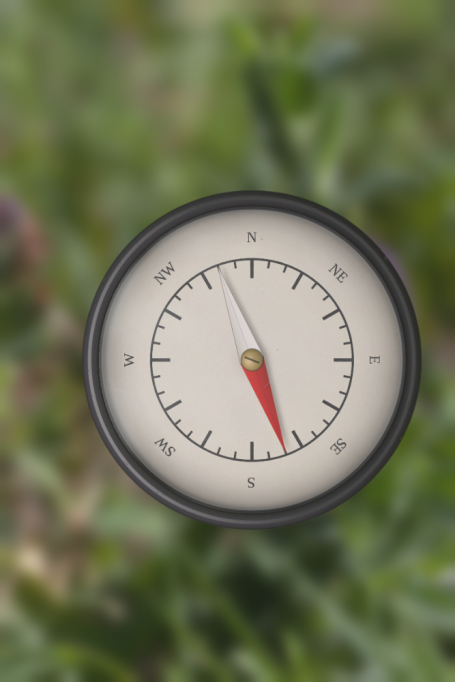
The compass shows 160 °
